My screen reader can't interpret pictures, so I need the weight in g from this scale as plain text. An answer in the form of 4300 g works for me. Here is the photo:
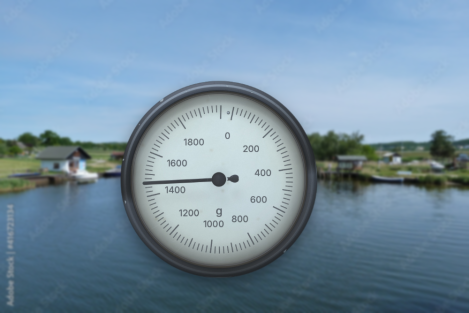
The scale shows 1460 g
